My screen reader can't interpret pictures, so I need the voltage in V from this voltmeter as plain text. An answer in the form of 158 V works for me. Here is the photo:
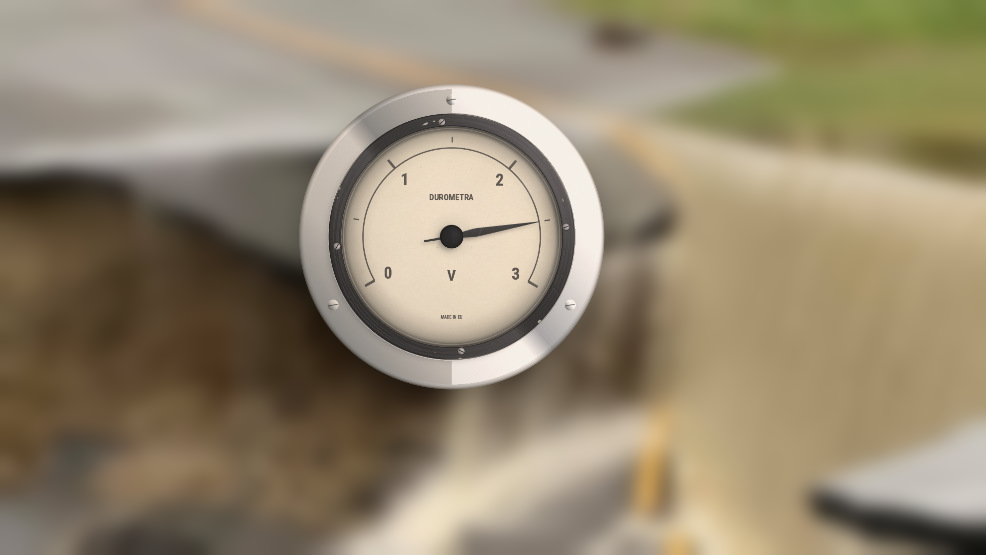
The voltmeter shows 2.5 V
